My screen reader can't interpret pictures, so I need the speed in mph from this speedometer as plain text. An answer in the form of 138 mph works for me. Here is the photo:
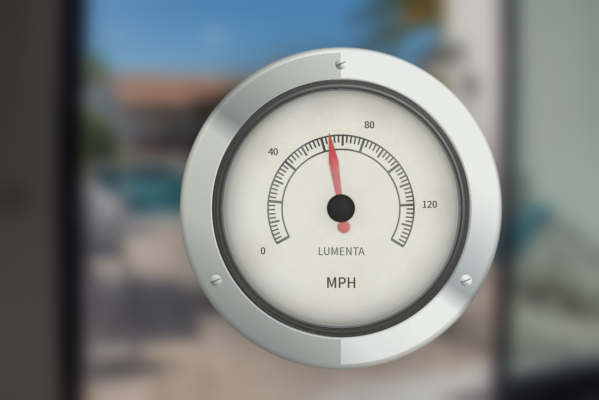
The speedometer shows 64 mph
